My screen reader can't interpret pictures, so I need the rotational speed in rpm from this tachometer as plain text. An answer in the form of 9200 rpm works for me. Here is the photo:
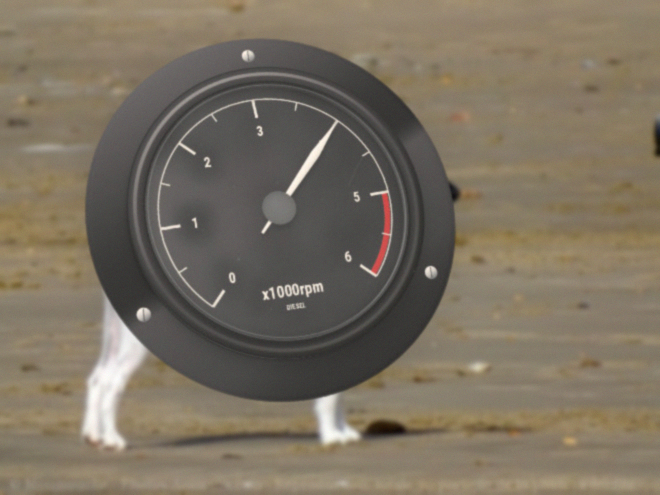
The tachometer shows 4000 rpm
